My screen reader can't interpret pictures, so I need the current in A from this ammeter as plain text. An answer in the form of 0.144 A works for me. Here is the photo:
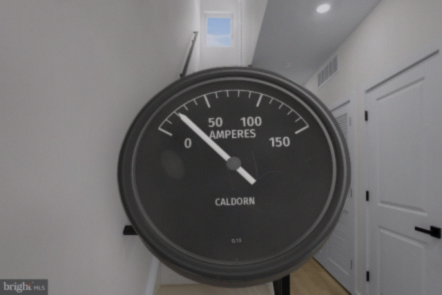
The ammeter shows 20 A
